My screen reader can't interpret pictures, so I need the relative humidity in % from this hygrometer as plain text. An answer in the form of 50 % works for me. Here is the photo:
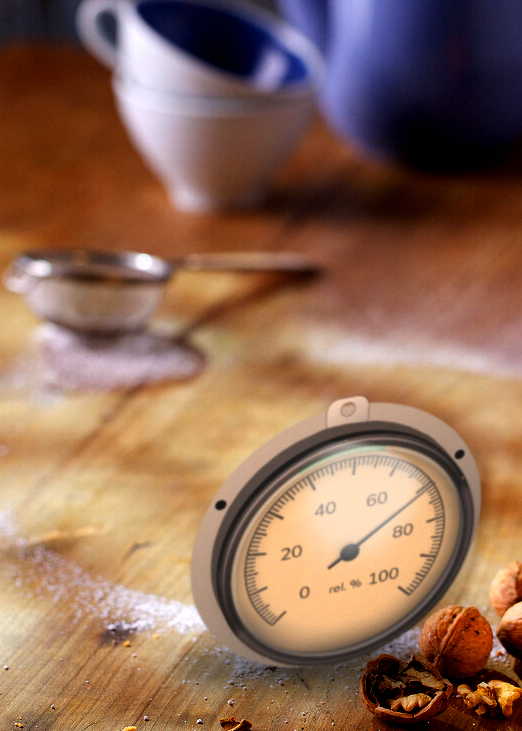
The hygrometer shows 70 %
